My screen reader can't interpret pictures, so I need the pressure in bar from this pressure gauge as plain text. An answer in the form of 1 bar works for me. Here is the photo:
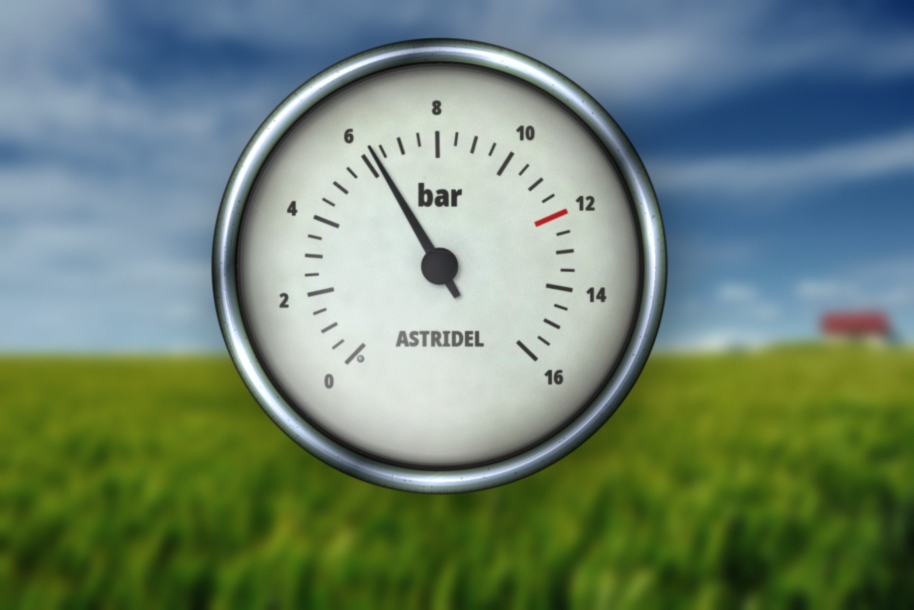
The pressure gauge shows 6.25 bar
